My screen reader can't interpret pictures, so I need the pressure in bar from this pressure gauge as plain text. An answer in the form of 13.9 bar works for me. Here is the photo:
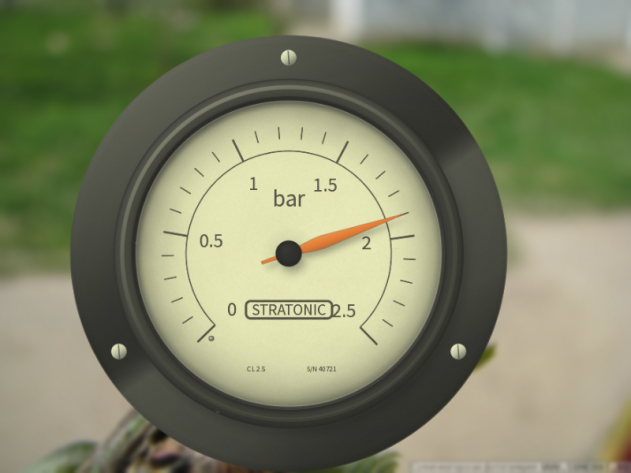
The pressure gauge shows 1.9 bar
